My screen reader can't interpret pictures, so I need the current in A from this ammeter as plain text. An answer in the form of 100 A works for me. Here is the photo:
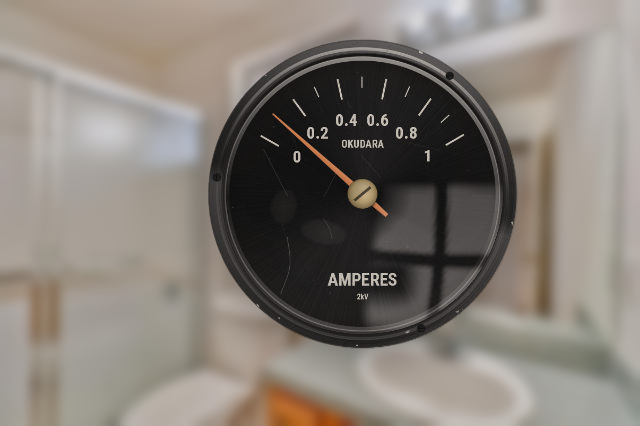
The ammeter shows 0.1 A
